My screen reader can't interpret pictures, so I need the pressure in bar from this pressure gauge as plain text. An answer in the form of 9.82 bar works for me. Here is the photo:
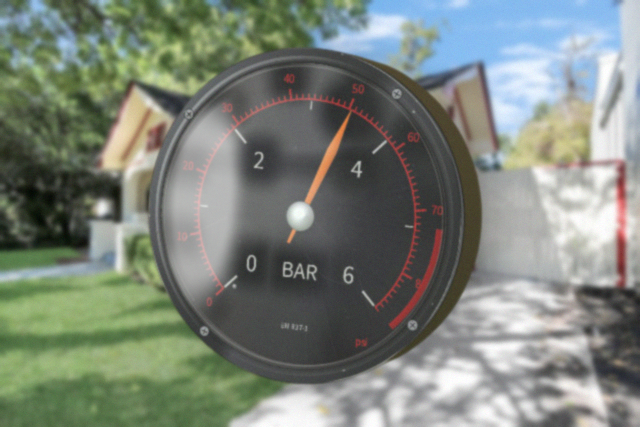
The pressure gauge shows 3.5 bar
